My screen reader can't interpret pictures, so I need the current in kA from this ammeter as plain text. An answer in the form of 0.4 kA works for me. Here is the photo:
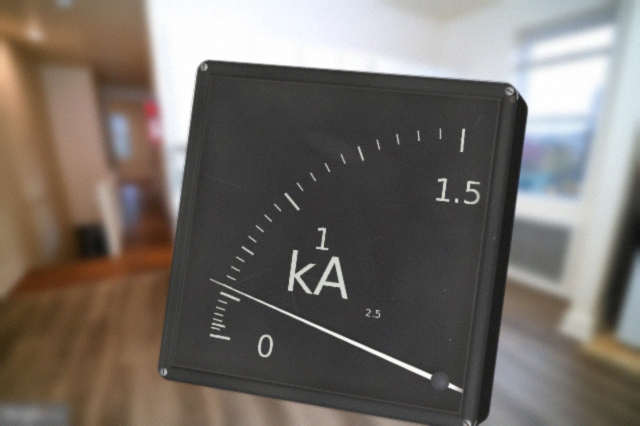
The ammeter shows 0.55 kA
